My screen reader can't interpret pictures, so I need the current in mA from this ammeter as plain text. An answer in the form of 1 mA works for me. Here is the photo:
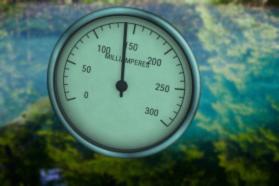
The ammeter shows 140 mA
